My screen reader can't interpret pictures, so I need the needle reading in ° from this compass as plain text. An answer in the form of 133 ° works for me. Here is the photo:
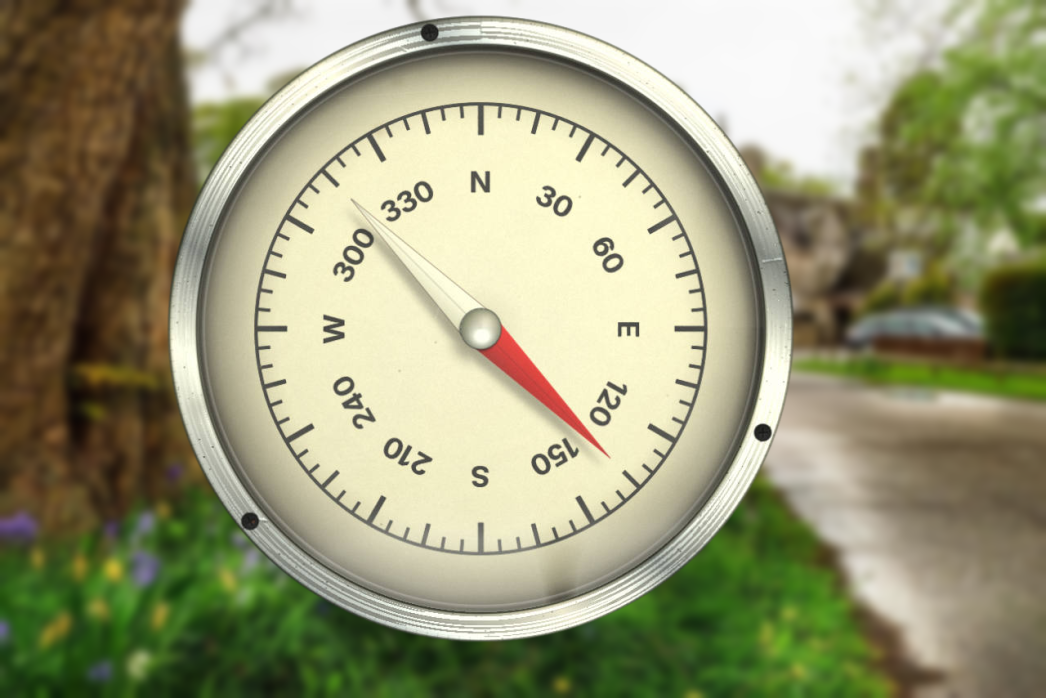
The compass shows 135 °
